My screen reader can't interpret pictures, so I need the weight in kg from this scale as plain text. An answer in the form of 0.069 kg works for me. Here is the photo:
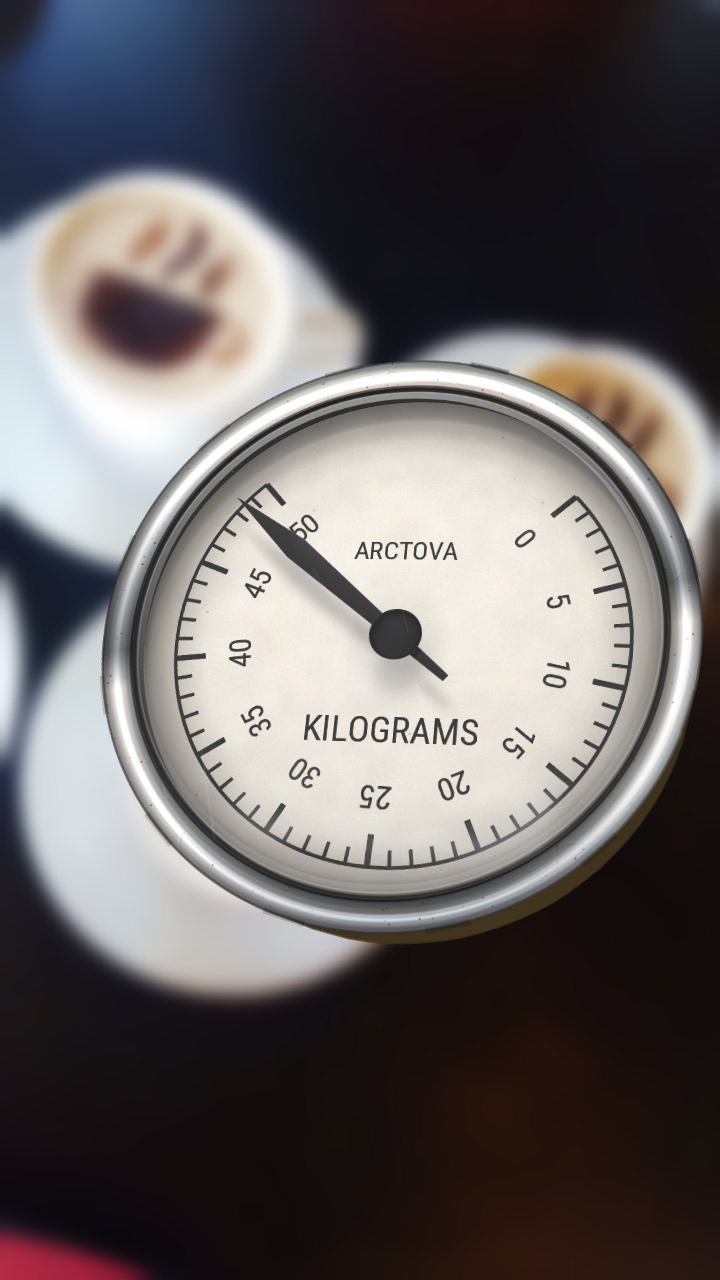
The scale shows 48.5 kg
